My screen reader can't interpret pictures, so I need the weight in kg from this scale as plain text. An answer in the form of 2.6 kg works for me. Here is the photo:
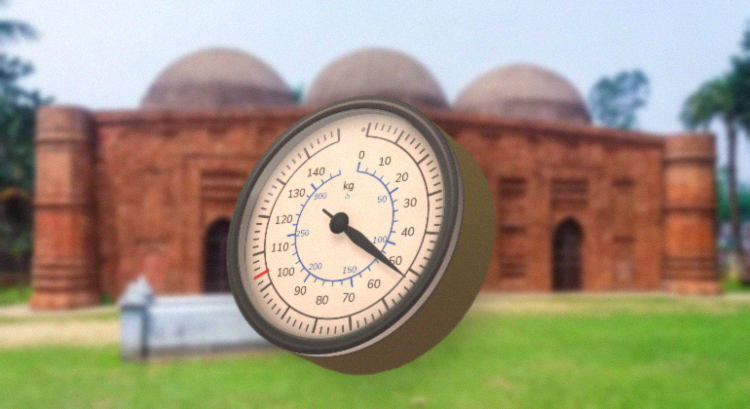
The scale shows 52 kg
